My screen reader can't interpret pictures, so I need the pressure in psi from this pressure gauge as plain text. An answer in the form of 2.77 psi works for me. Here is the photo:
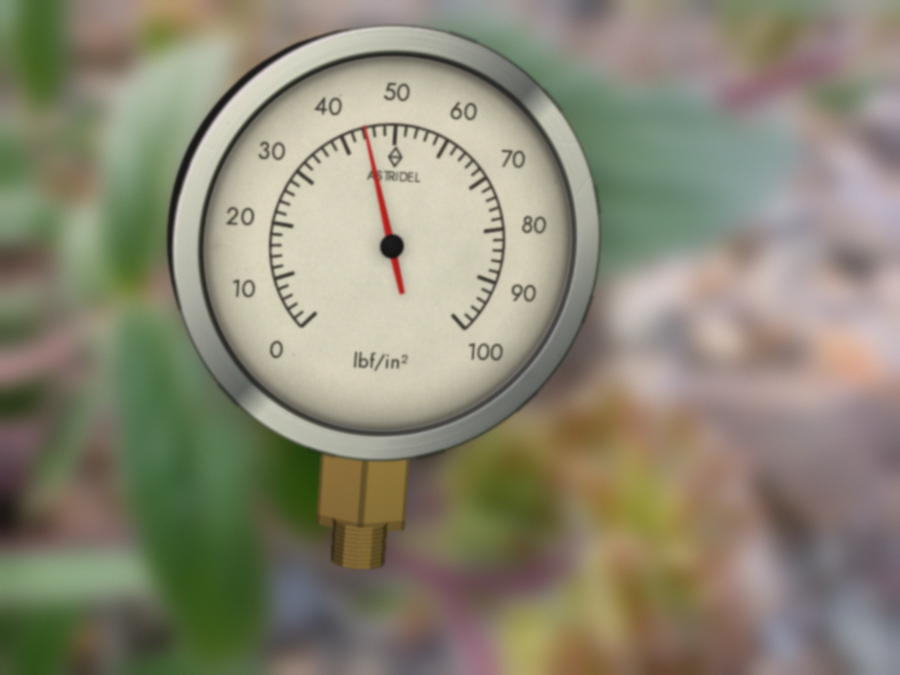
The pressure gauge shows 44 psi
